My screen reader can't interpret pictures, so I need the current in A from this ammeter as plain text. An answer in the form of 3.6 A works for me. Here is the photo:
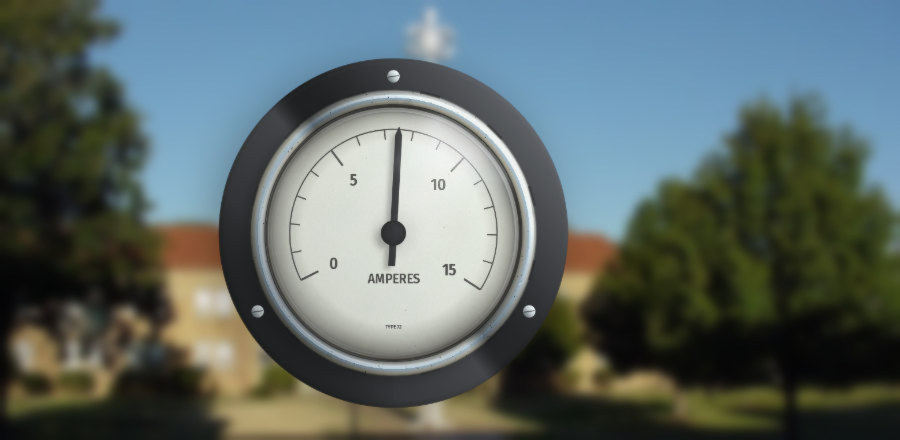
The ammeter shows 7.5 A
